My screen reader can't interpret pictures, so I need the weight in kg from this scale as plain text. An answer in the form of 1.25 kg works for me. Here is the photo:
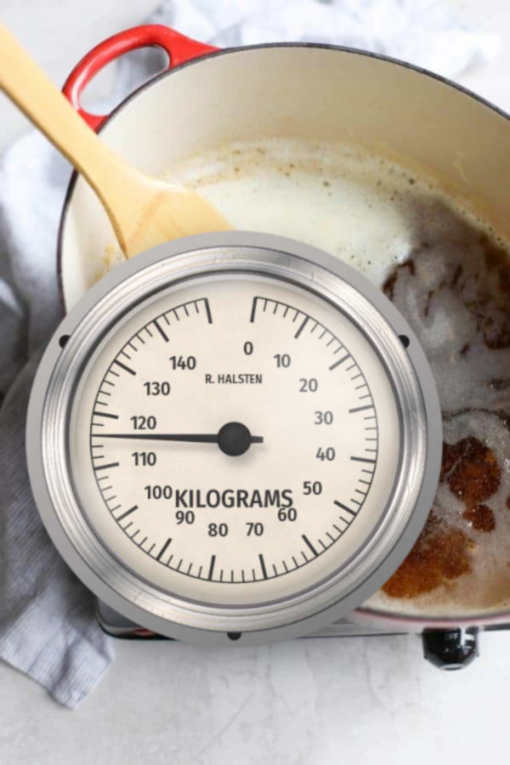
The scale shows 116 kg
